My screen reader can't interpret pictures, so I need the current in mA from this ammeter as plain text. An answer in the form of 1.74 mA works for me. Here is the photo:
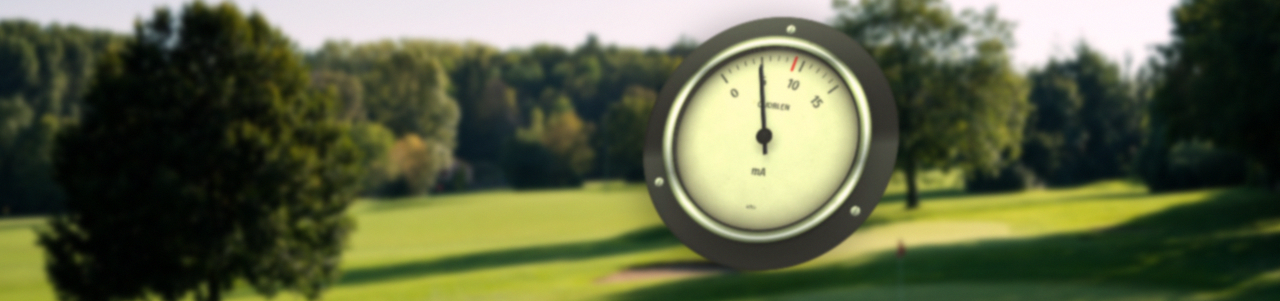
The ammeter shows 5 mA
